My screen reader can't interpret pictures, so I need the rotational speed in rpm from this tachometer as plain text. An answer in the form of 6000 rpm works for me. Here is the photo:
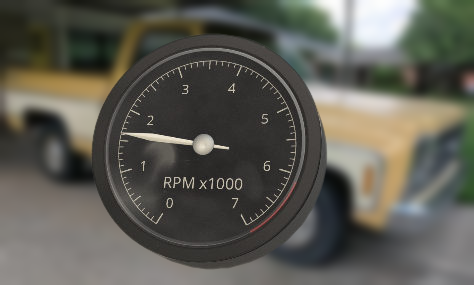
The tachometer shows 1600 rpm
